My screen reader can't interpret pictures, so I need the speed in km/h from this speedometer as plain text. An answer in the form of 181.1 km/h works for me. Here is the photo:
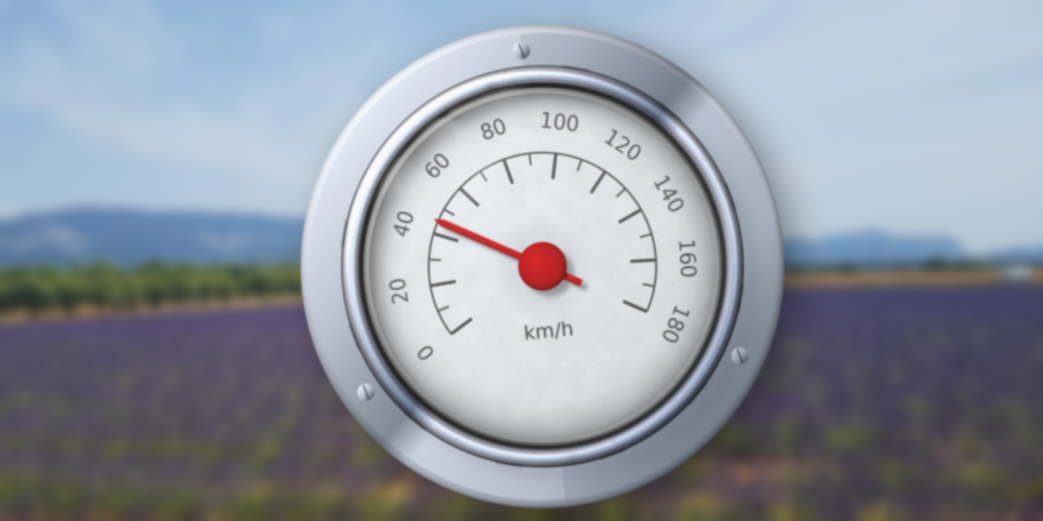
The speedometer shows 45 km/h
